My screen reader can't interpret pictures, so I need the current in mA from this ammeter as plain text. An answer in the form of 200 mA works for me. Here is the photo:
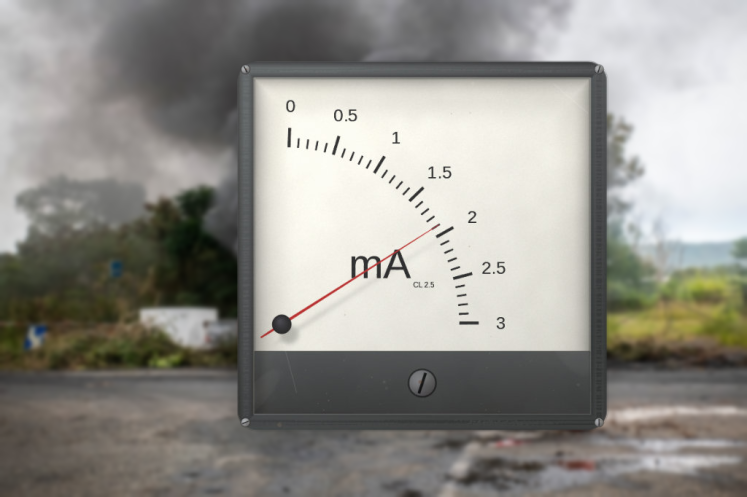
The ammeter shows 1.9 mA
